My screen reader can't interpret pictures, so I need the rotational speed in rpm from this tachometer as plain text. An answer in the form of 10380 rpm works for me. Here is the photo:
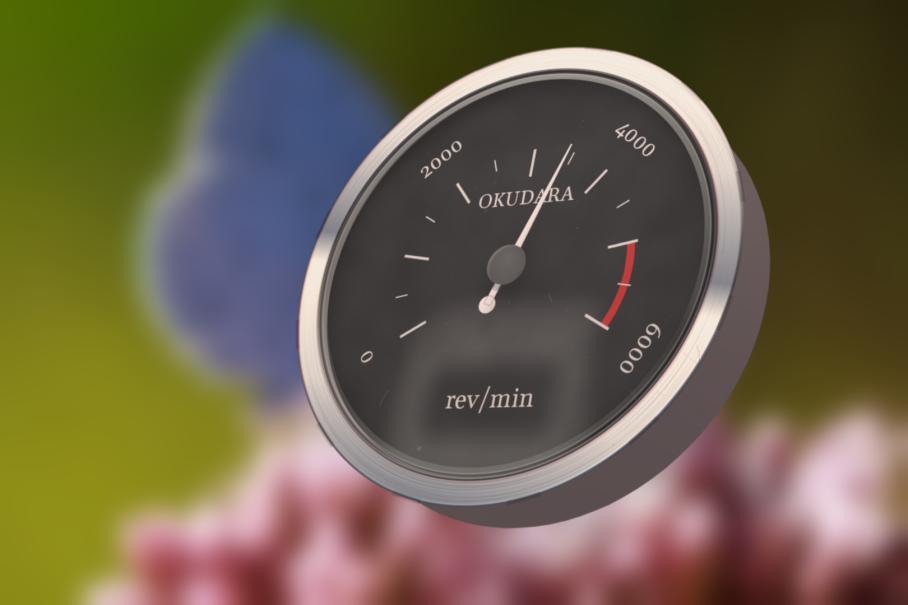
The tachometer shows 3500 rpm
